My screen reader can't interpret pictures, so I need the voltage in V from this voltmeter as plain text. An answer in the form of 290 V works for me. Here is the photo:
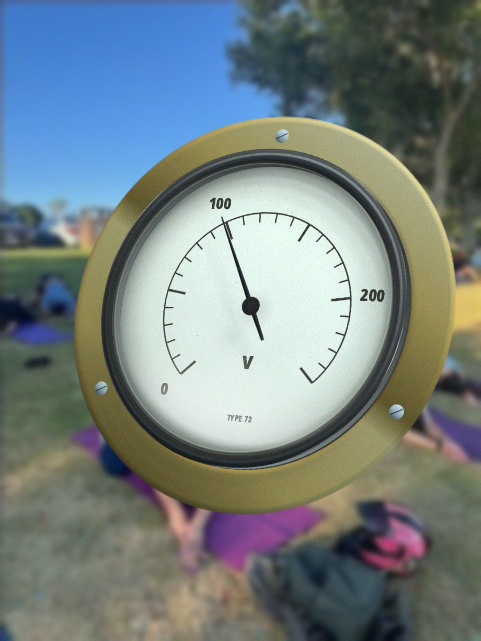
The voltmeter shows 100 V
